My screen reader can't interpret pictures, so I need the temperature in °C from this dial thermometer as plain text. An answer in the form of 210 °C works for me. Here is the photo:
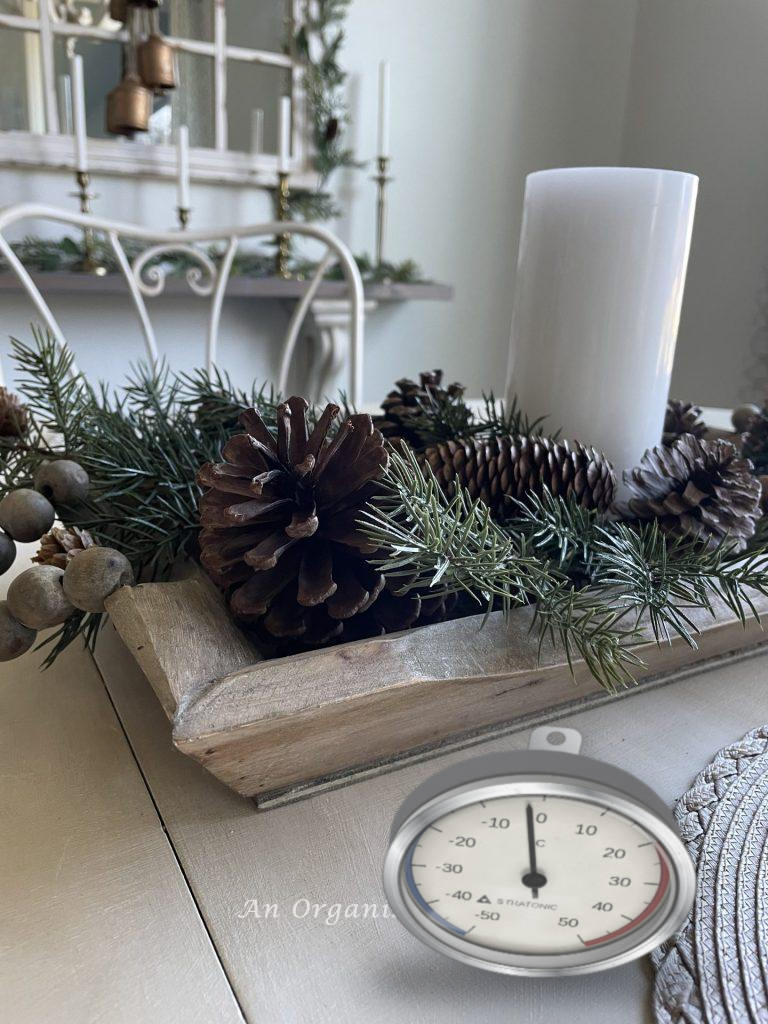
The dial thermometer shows -2.5 °C
